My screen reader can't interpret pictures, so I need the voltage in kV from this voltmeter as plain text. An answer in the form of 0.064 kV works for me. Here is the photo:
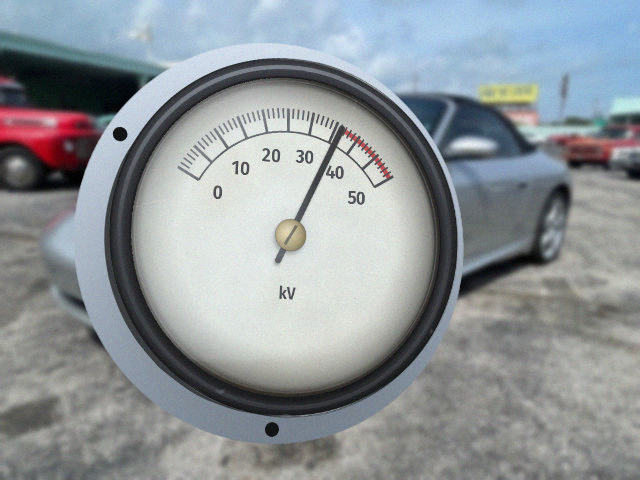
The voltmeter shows 36 kV
